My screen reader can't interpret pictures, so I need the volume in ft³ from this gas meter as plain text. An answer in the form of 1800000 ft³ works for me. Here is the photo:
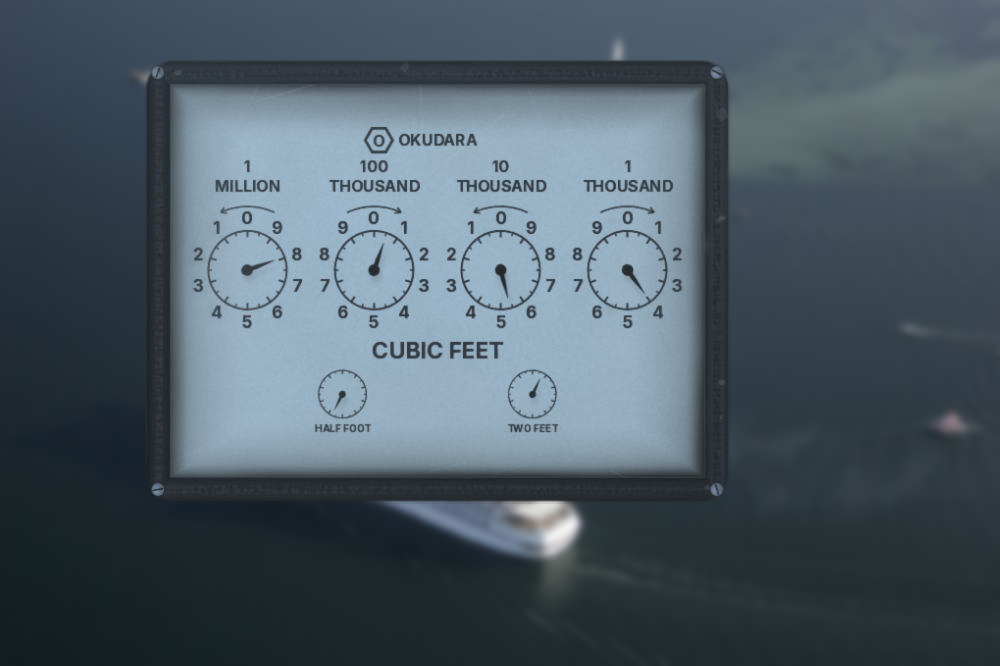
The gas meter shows 805400 ft³
